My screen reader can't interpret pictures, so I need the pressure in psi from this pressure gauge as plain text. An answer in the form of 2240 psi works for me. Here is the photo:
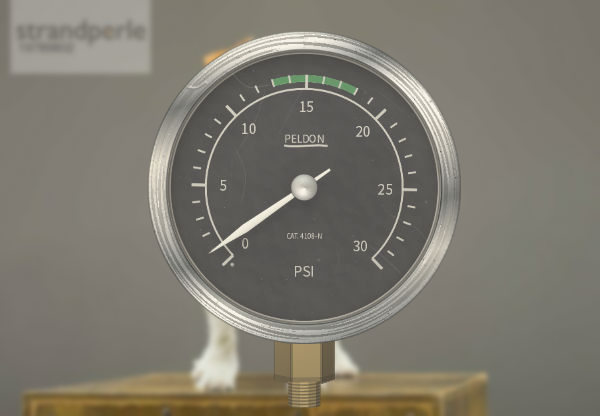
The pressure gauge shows 1 psi
